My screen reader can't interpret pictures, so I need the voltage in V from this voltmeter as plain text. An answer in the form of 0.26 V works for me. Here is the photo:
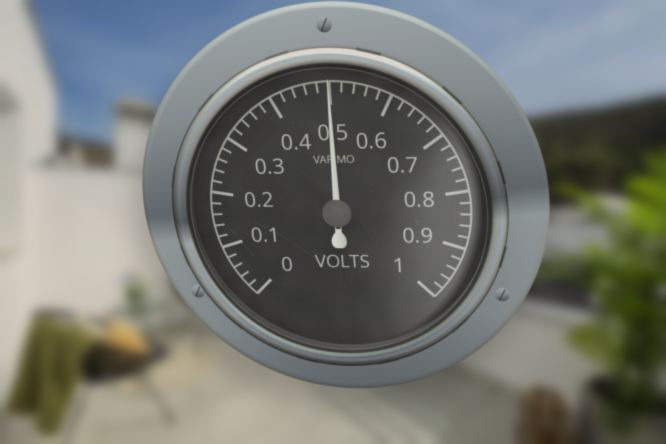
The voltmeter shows 0.5 V
